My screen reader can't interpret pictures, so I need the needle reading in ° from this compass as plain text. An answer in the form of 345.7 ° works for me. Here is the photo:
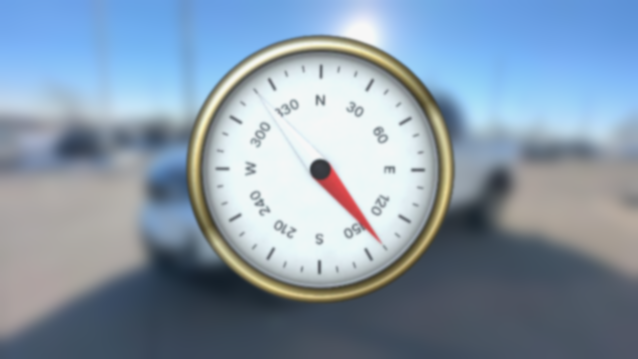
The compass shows 140 °
